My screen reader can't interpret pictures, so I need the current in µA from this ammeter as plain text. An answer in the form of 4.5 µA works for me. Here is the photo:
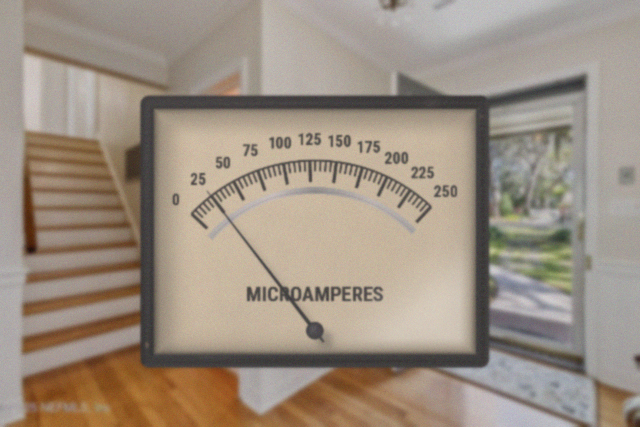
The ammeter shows 25 µA
